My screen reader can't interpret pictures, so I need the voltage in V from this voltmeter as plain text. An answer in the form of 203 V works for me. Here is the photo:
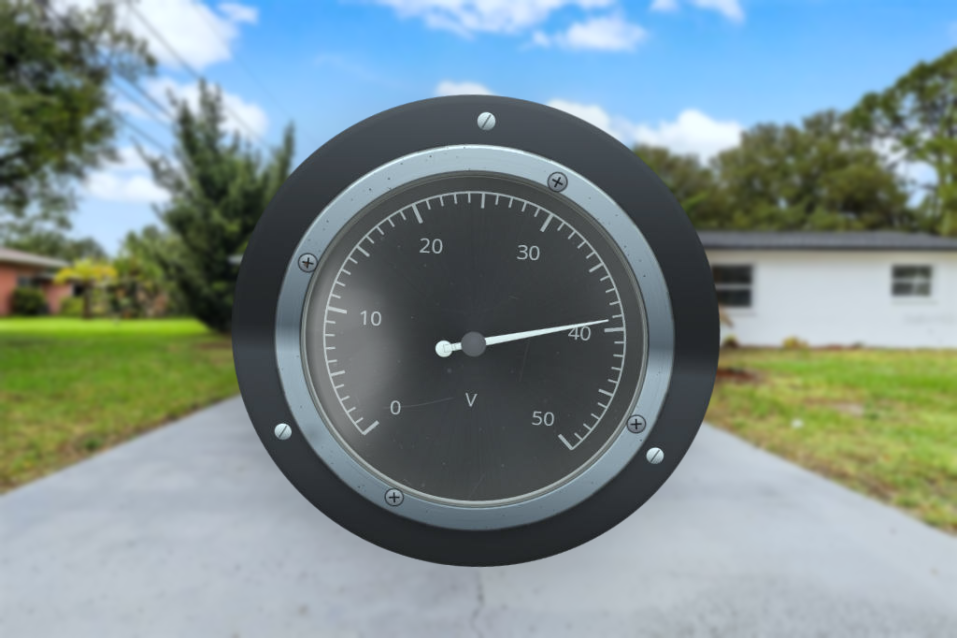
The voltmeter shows 39 V
